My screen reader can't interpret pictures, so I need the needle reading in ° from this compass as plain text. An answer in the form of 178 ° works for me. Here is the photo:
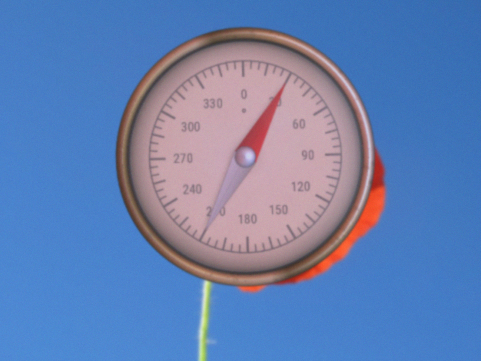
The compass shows 30 °
